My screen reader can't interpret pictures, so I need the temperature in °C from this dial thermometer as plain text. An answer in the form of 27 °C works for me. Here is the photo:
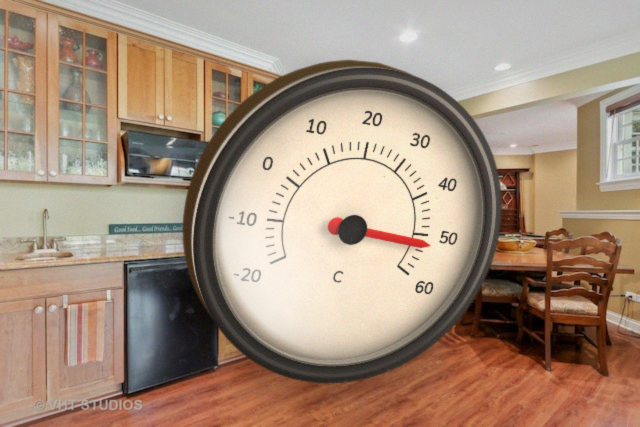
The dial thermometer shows 52 °C
